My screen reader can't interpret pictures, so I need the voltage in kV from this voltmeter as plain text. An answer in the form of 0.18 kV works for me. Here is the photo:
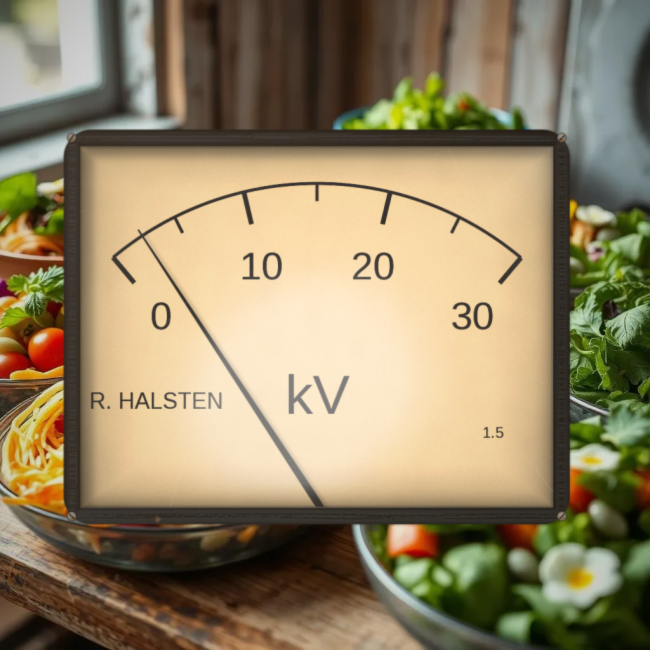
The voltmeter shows 2.5 kV
